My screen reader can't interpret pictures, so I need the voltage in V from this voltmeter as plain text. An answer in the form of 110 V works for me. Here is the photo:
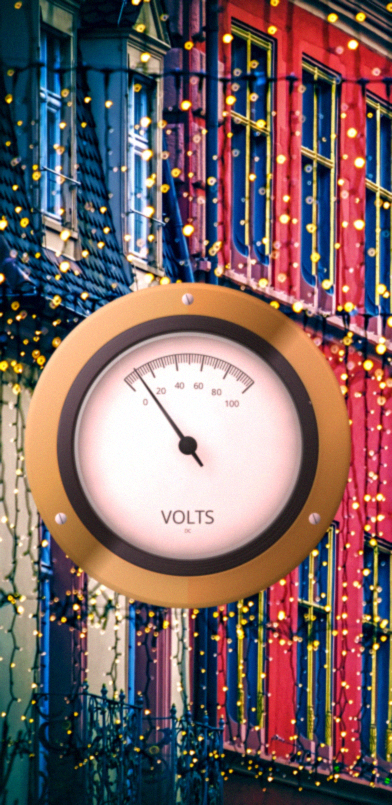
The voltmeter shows 10 V
